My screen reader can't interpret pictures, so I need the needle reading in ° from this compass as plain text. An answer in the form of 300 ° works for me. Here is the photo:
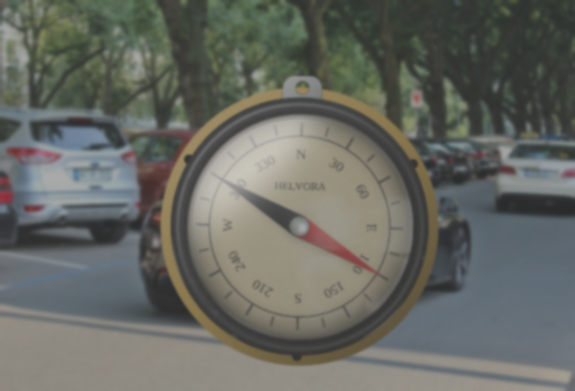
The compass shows 120 °
